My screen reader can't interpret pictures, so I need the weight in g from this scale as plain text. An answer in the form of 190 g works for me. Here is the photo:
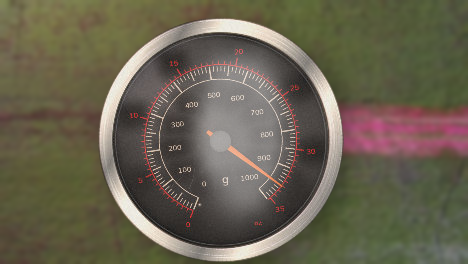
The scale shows 950 g
